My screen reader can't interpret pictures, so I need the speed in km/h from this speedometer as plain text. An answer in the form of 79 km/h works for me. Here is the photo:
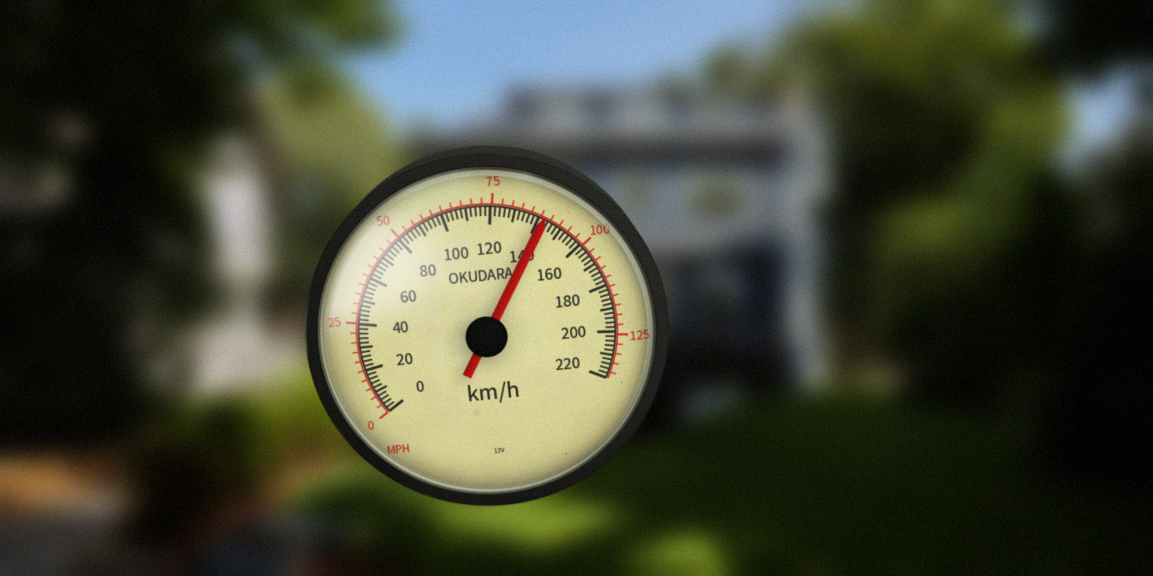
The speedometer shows 142 km/h
